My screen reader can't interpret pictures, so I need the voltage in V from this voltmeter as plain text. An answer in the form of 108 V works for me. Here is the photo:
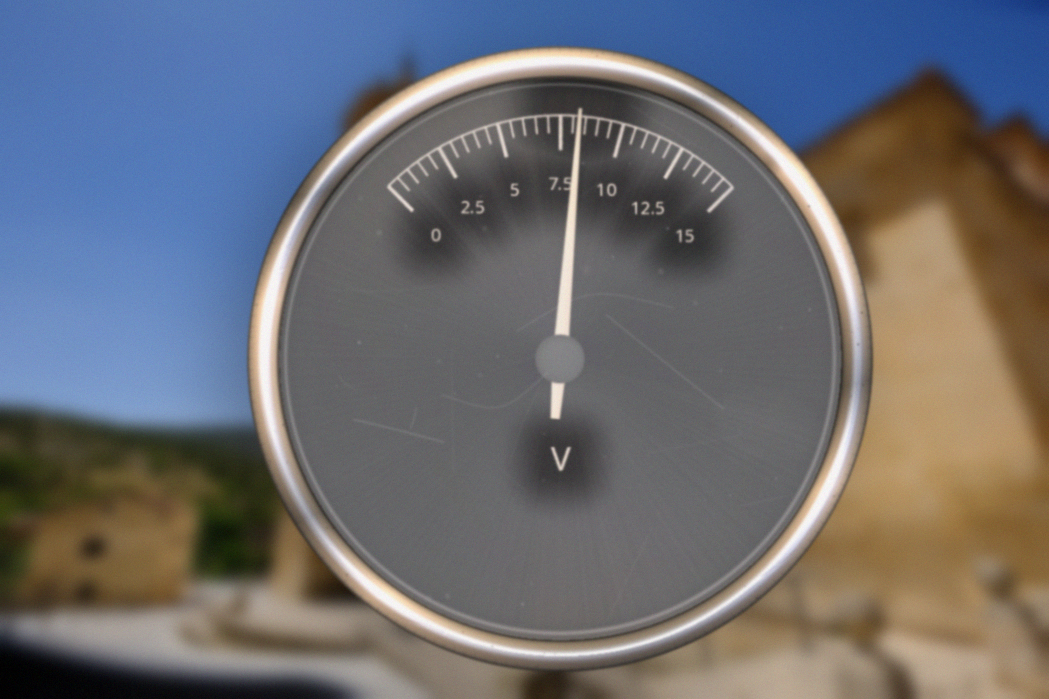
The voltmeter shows 8.25 V
